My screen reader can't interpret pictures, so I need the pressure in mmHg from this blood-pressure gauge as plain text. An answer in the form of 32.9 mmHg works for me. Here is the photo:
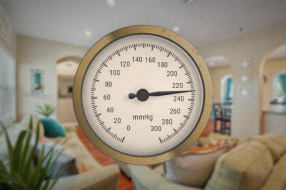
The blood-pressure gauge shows 230 mmHg
